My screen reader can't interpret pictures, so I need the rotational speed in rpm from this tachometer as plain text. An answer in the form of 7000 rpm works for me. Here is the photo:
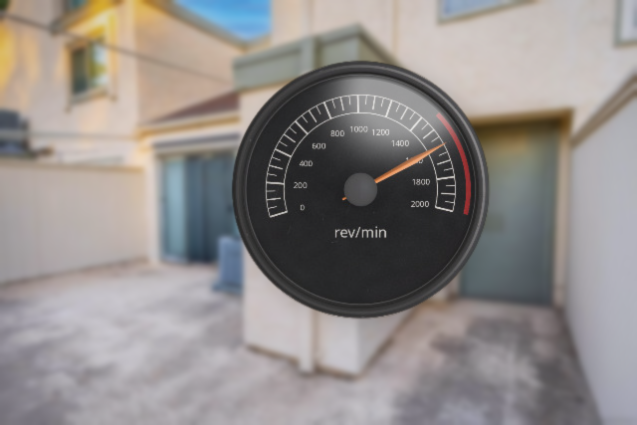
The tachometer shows 1600 rpm
